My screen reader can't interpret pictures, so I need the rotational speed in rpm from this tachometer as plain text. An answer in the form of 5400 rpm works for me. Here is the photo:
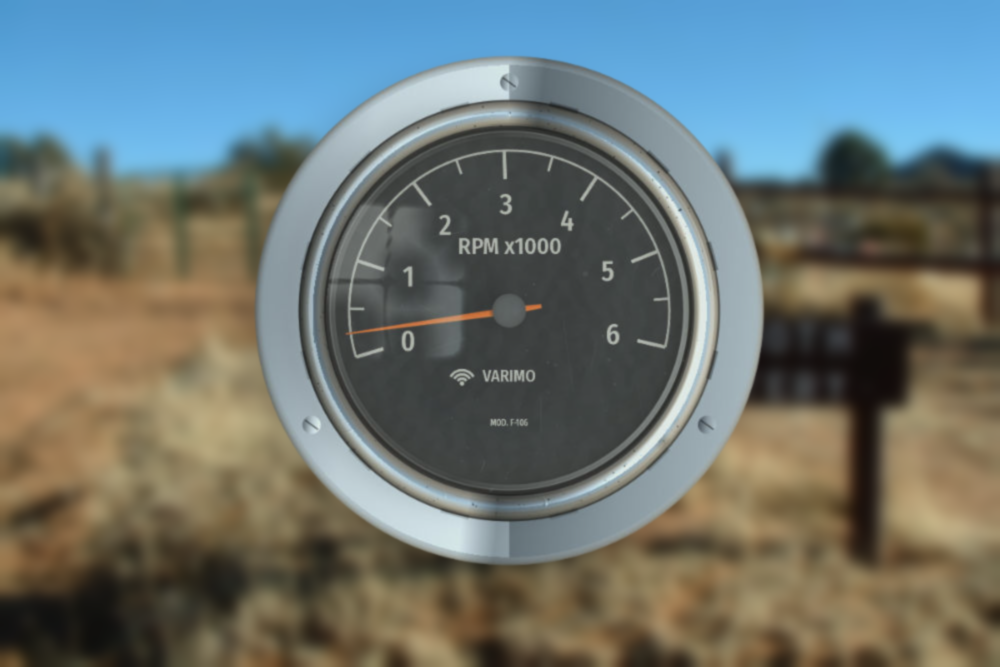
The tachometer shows 250 rpm
